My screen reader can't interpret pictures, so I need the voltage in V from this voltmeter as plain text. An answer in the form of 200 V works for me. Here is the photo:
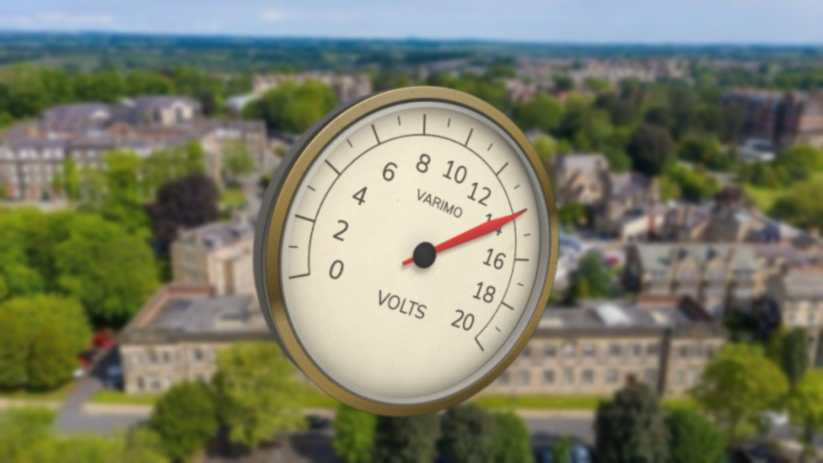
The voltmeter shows 14 V
